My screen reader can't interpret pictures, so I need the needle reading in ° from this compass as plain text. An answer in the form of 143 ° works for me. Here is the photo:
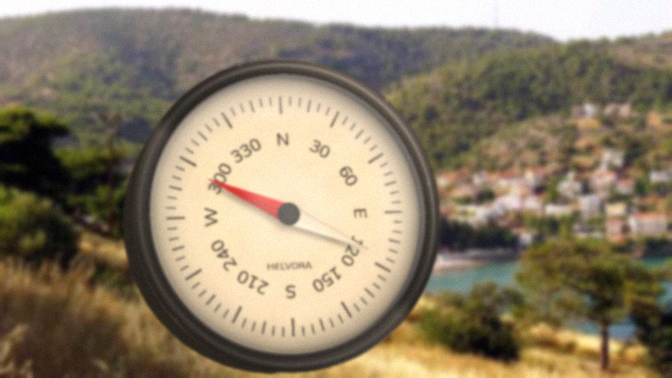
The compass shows 295 °
